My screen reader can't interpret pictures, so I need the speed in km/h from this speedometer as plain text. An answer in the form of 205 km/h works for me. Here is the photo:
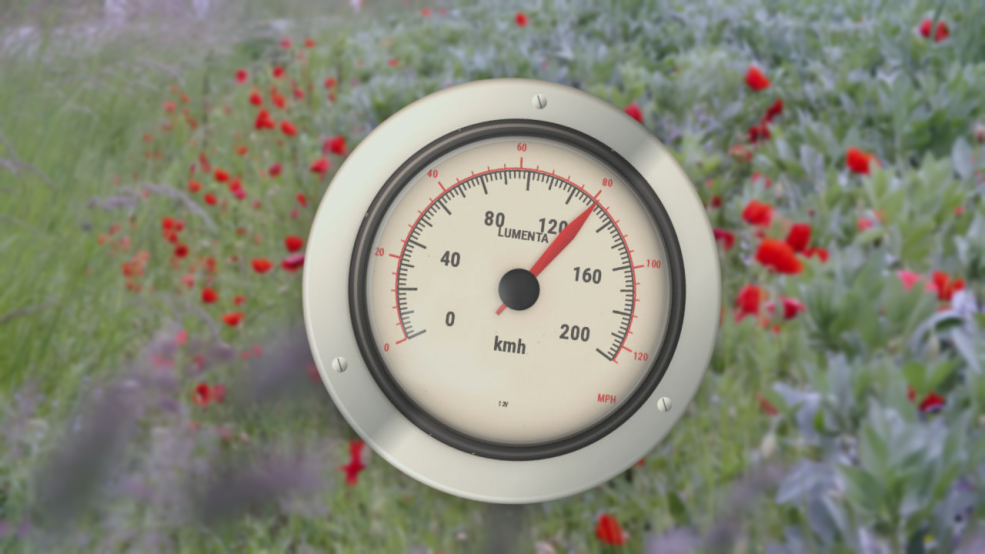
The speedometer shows 130 km/h
